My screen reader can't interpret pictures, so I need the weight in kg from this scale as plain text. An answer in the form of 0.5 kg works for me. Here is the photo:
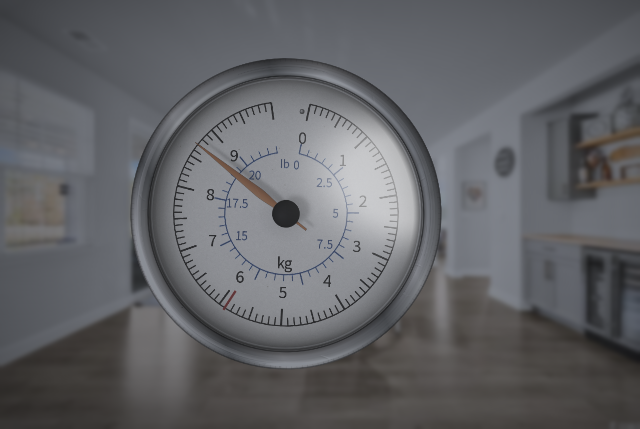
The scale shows 8.7 kg
